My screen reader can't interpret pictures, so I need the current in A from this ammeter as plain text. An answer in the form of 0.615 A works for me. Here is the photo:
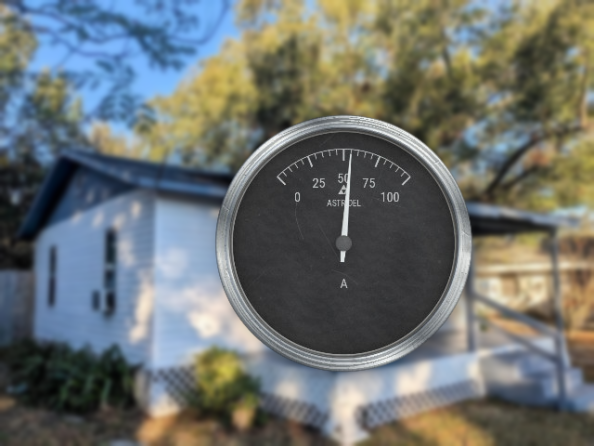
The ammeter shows 55 A
